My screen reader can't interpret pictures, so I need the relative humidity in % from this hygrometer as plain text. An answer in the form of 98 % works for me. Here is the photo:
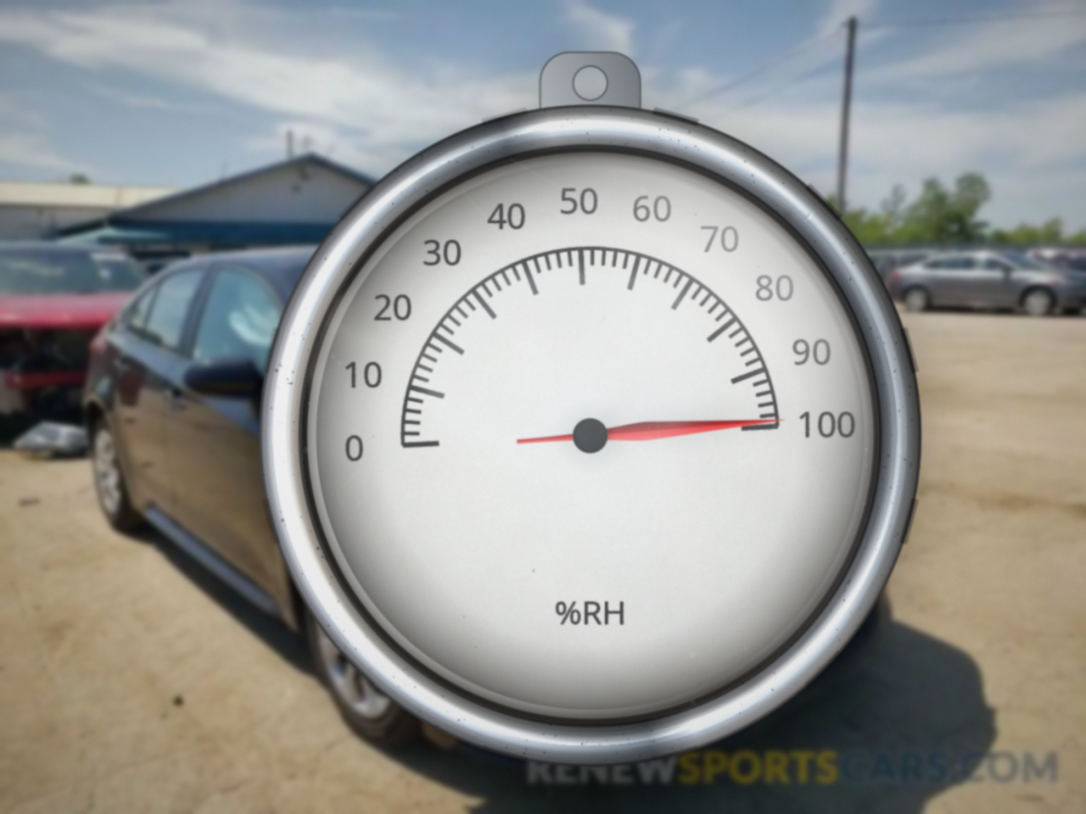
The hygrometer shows 99 %
